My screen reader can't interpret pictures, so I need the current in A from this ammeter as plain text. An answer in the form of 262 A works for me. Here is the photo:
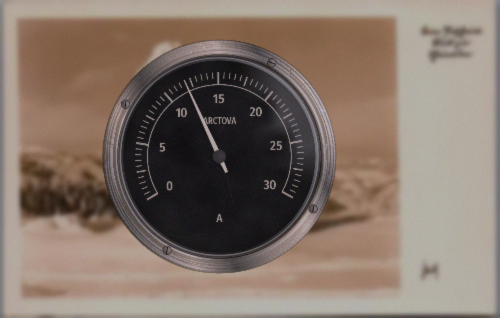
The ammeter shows 12 A
